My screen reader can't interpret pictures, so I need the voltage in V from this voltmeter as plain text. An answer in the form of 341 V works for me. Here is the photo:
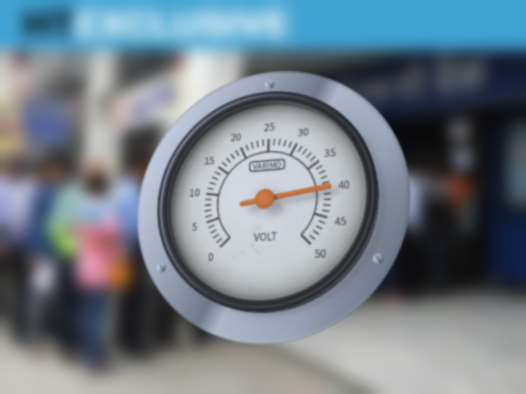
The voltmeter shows 40 V
